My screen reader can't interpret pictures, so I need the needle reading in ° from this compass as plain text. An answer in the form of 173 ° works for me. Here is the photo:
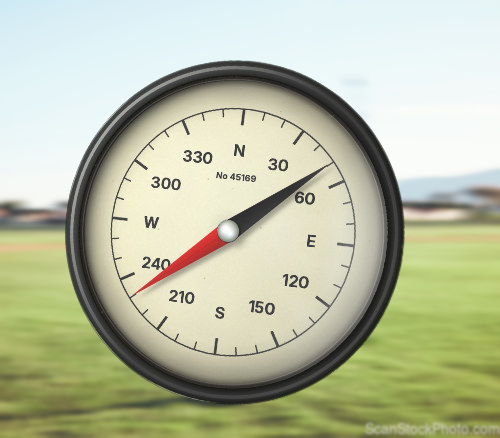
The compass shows 230 °
